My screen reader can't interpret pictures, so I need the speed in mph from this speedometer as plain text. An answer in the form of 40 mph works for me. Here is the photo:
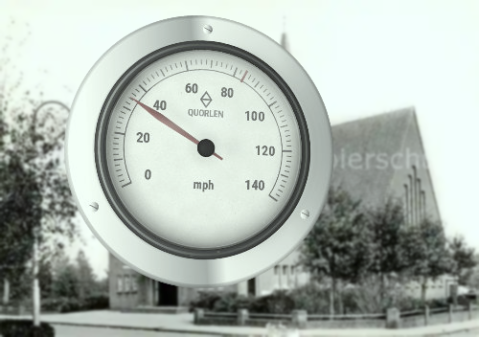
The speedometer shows 34 mph
